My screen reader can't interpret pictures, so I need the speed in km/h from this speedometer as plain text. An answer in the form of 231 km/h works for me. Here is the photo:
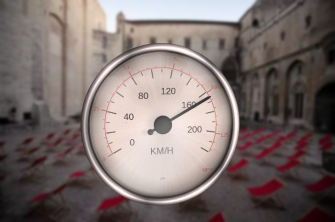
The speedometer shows 165 km/h
